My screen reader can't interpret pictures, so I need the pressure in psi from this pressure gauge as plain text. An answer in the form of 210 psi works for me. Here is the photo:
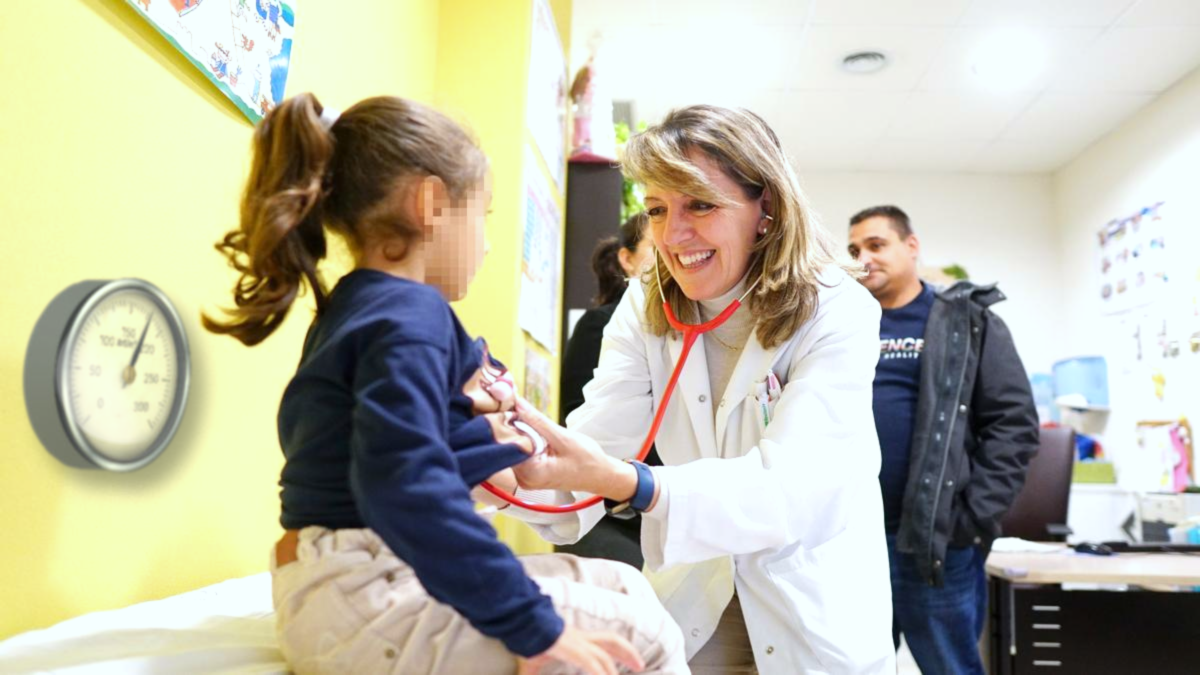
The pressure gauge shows 175 psi
